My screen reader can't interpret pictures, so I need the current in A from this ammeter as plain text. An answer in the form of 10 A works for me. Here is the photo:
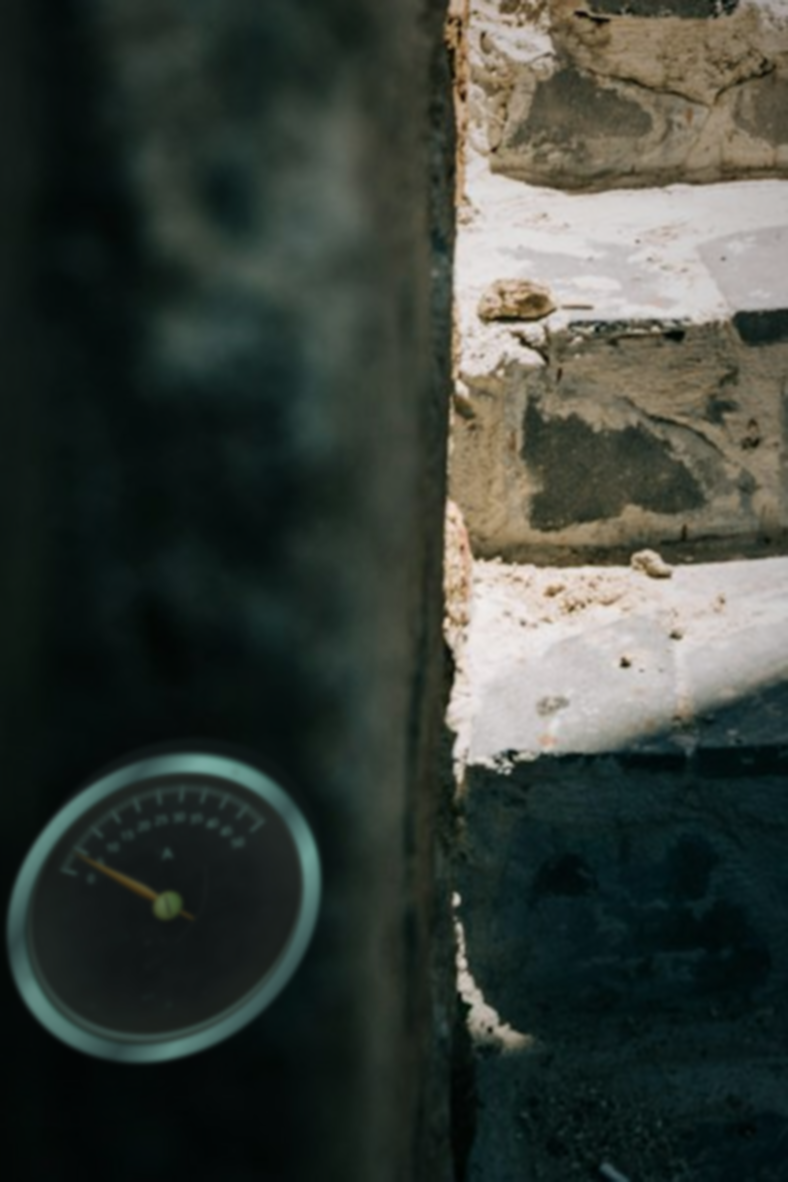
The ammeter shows 5 A
